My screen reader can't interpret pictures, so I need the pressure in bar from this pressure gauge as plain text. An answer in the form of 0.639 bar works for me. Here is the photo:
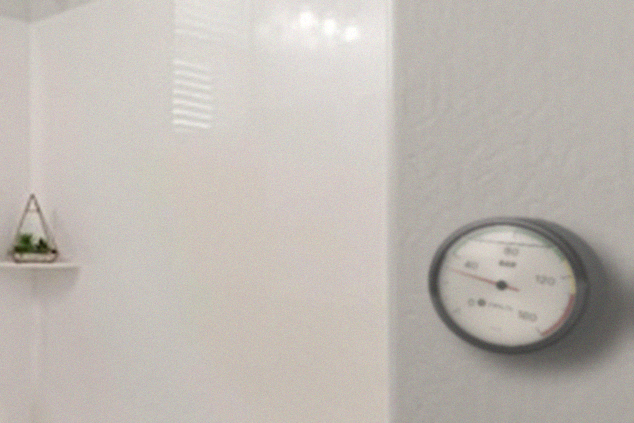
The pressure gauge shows 30 bar
